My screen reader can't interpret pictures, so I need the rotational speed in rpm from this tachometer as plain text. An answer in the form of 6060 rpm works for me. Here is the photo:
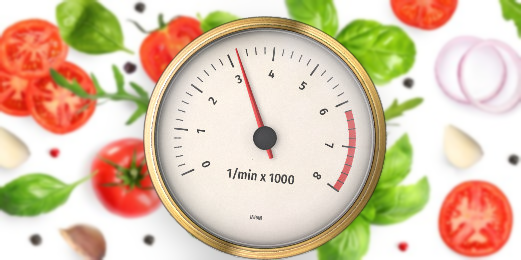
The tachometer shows 3200 rpm
